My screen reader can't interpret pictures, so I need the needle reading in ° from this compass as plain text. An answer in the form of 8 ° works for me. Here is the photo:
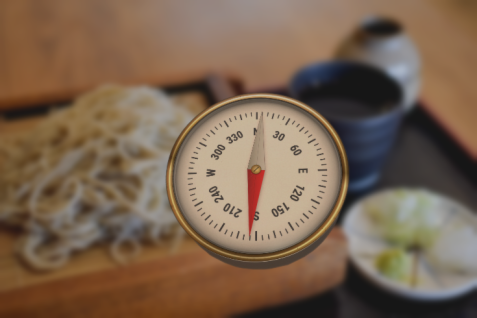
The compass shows 185 °
